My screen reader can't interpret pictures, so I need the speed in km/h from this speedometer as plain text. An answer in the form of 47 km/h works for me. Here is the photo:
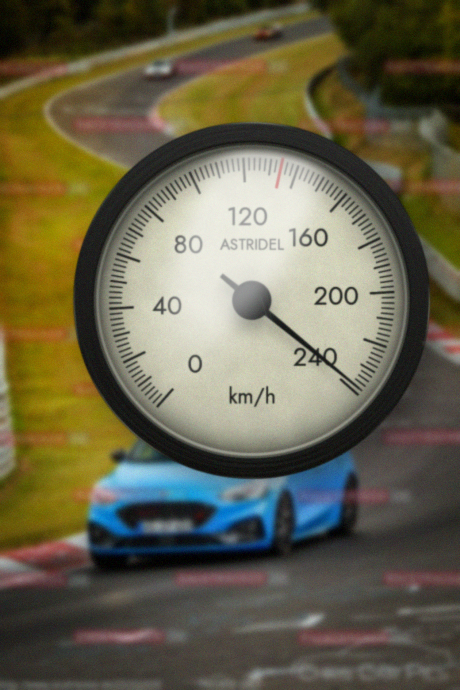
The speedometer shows 238 km/h
